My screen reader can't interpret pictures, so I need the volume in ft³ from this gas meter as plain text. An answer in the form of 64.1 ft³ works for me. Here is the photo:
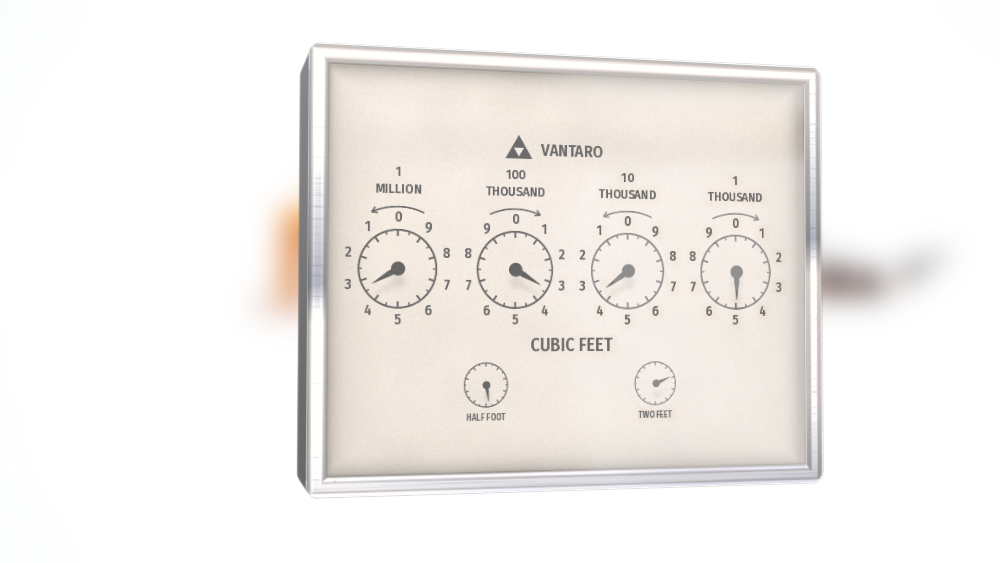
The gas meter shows 333500 ft³
